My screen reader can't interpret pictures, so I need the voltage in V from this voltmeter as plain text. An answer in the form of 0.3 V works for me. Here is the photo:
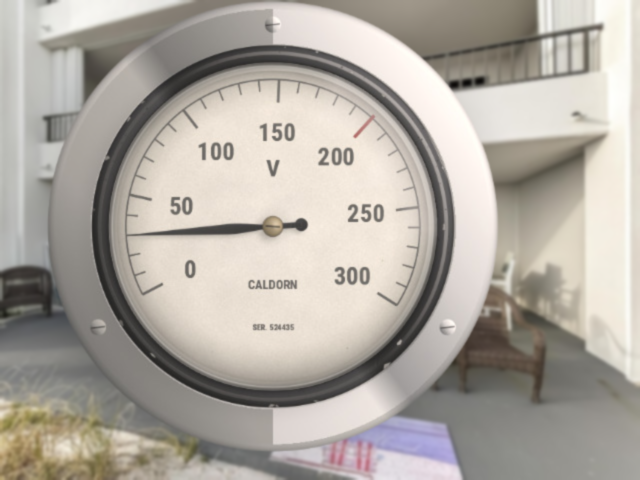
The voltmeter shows 30 V
